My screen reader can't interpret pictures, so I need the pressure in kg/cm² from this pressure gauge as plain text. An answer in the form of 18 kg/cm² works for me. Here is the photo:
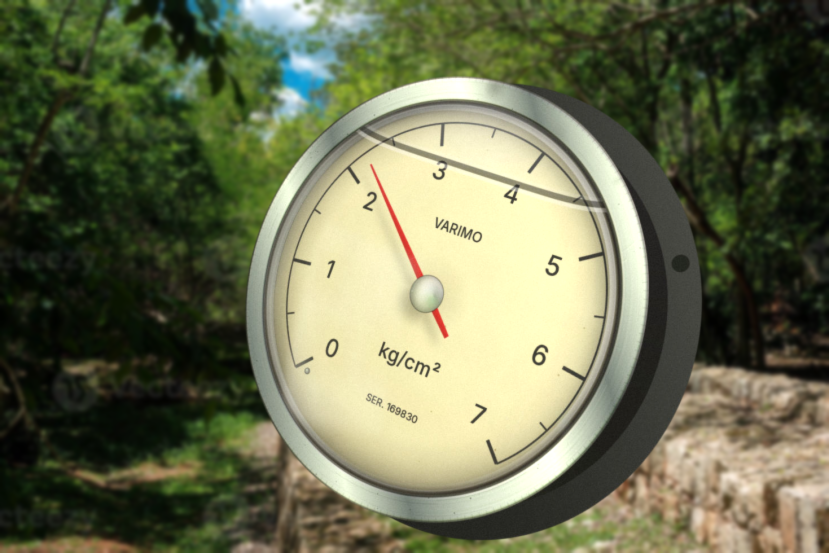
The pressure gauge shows 2.25 kg/cm²
